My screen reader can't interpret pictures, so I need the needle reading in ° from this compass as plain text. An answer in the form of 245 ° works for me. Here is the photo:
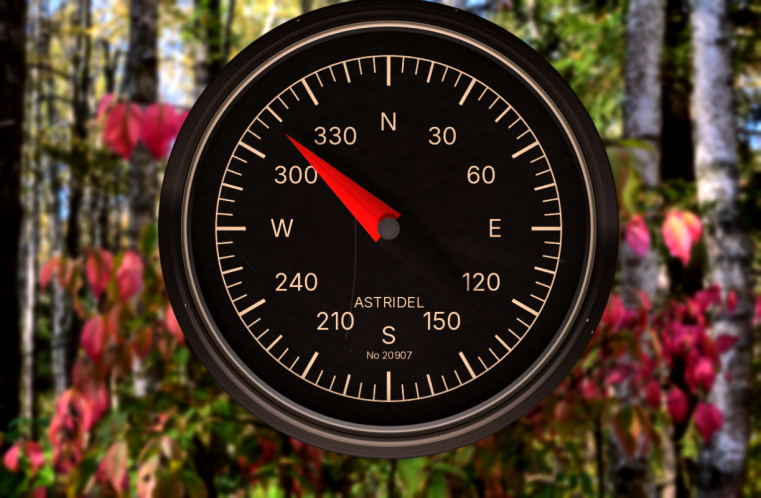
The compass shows 312.5 °
